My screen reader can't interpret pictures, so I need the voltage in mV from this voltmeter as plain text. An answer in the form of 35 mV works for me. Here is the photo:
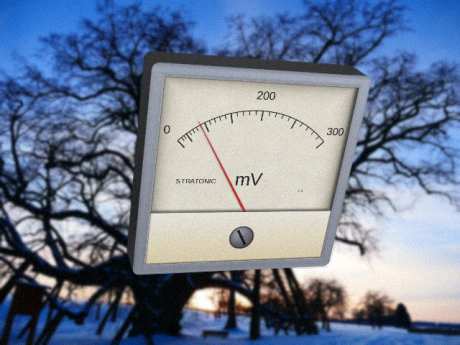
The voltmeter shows 90 mV
